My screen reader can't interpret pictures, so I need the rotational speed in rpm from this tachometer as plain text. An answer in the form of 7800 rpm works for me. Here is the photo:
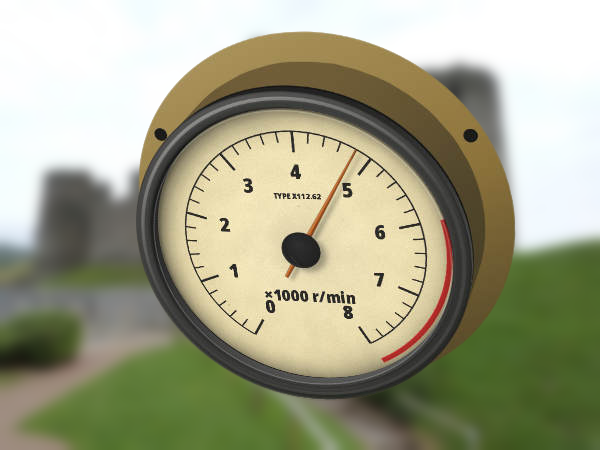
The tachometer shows 4800 rpm
